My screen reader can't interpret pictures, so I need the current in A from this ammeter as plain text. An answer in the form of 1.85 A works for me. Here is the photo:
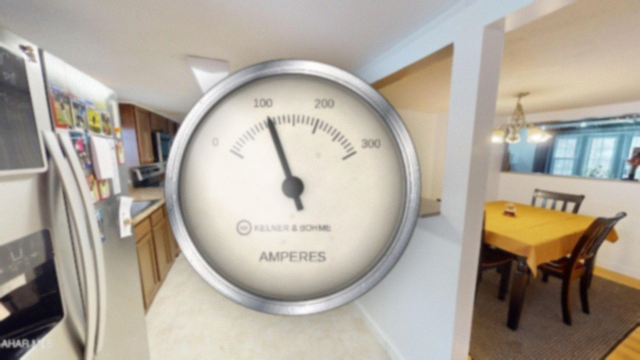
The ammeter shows 100 A
